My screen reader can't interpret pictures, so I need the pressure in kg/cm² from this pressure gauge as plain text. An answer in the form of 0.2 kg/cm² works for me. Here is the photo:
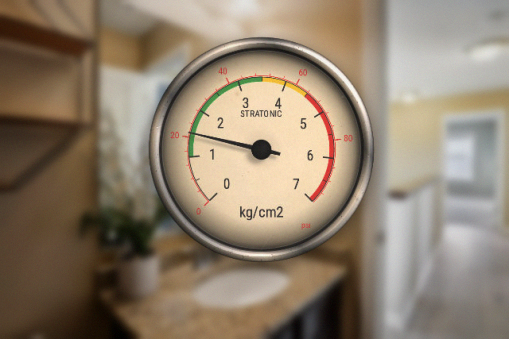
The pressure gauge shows 1.5 kg/cm²
